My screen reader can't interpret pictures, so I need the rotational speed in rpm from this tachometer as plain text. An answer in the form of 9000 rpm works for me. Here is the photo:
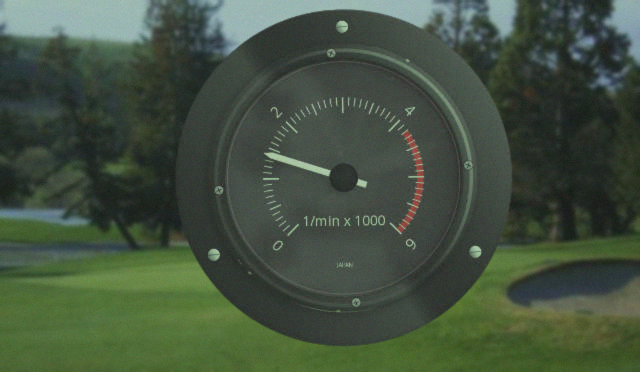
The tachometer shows 1400 rpm
